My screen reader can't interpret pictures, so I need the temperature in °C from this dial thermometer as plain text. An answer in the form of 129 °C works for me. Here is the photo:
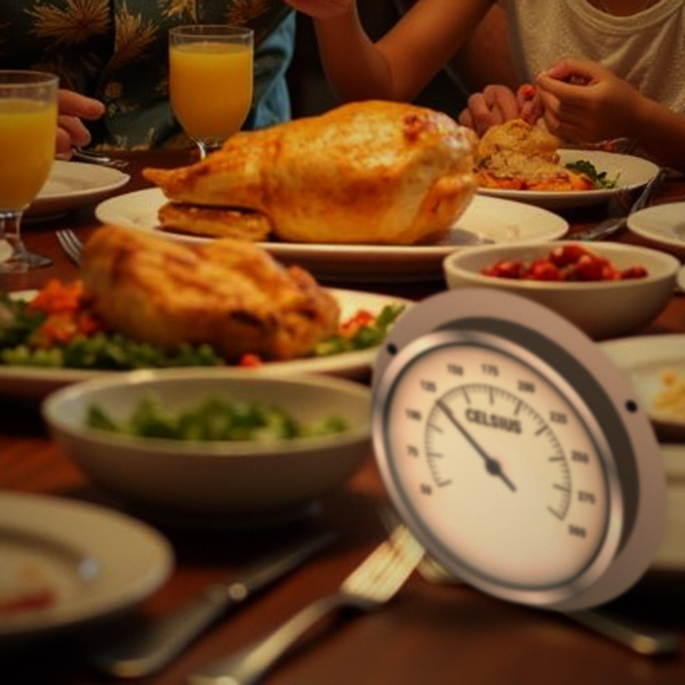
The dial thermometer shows 125 °C
